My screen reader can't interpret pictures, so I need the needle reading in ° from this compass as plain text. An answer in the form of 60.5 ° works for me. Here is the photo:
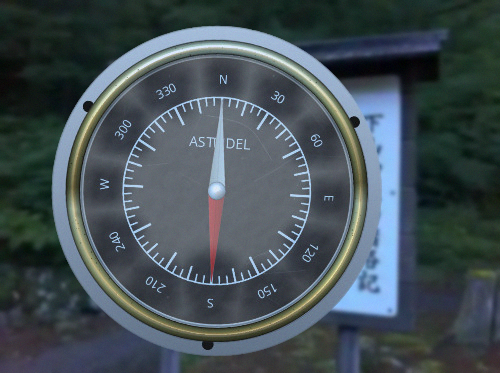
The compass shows 180 °
